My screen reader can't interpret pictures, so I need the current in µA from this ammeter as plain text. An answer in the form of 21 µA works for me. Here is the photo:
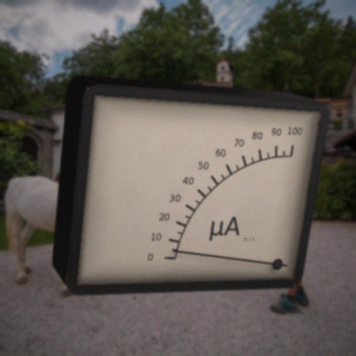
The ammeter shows 5 µA
